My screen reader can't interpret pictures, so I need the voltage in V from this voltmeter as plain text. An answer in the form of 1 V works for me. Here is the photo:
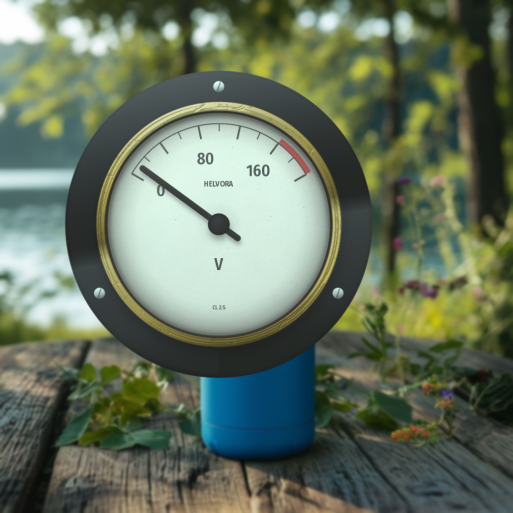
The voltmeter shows 10 V
